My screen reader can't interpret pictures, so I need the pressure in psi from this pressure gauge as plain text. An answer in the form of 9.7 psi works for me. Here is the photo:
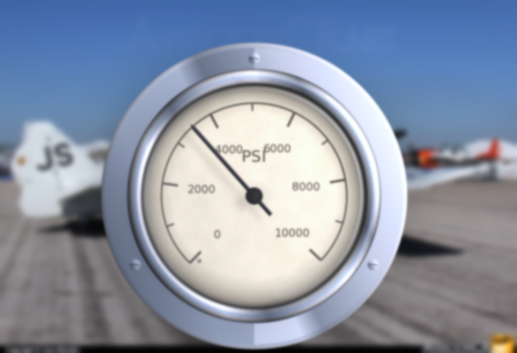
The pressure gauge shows 3500 psi
